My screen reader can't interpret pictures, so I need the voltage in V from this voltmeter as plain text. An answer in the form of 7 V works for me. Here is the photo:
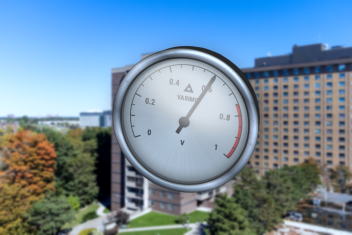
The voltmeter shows 0.6 V
